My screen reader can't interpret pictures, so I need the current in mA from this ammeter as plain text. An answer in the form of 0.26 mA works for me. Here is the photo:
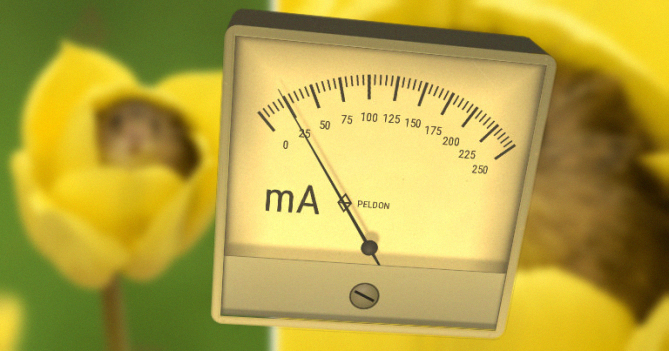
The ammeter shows 25 mA
